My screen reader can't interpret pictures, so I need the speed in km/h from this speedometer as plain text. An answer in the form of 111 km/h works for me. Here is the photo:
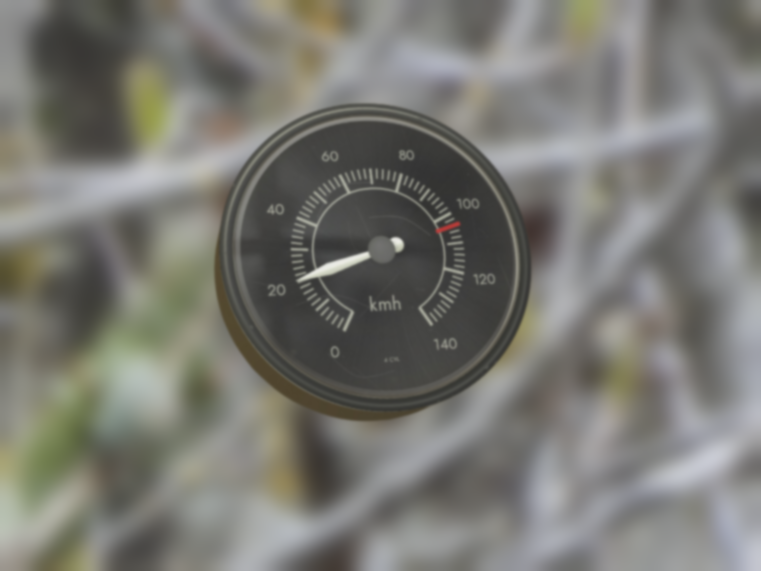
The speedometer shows 20 km/h
